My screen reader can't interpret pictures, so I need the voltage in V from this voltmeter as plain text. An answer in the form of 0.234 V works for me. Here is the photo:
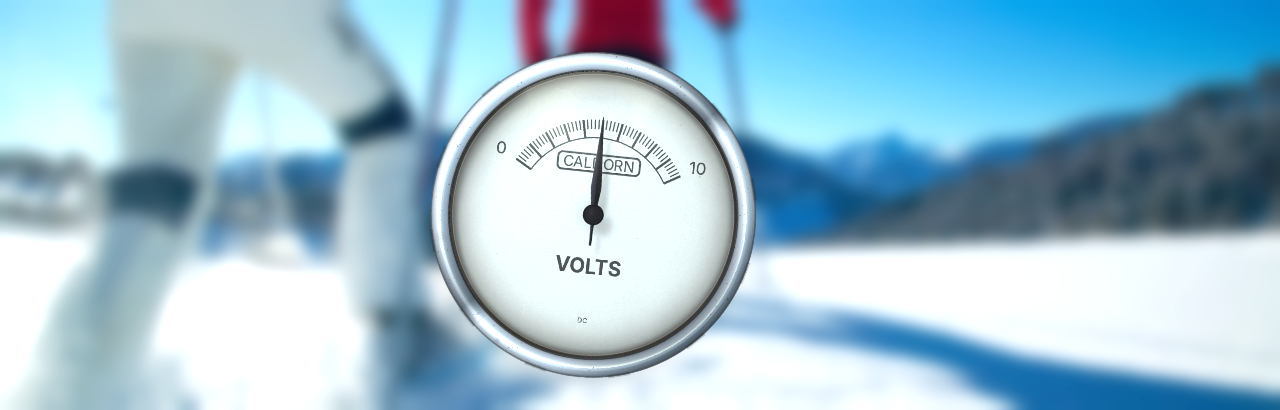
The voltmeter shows 5 V
